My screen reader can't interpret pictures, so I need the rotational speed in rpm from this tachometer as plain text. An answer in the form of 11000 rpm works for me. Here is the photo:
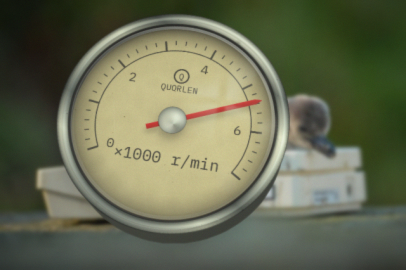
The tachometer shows 5400 rpm
